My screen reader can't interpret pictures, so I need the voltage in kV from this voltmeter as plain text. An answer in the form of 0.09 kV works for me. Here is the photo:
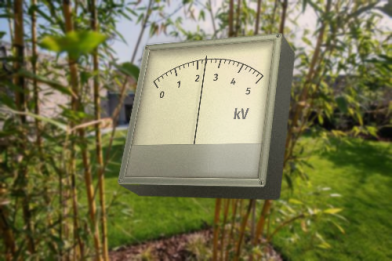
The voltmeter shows 2.4 kV
